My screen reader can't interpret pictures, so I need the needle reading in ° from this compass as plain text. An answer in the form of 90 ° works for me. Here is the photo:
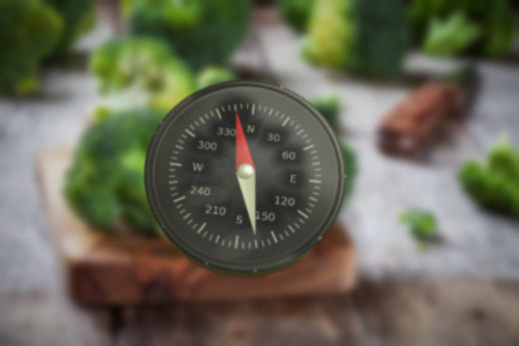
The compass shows 345 °
